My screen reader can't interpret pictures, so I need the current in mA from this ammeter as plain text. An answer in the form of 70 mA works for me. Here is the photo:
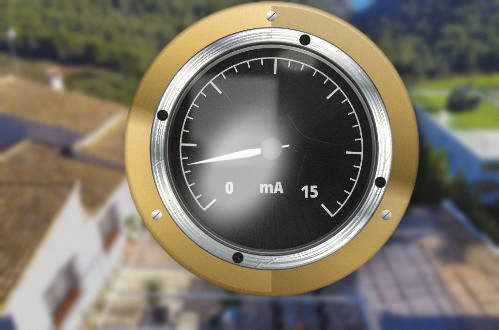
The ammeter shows 1.75 mA
